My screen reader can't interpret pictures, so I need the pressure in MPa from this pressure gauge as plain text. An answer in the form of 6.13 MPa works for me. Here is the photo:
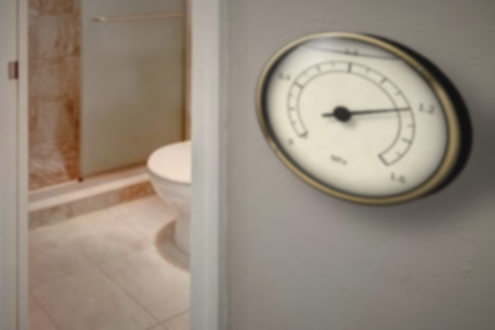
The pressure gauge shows 1.2 MPa
